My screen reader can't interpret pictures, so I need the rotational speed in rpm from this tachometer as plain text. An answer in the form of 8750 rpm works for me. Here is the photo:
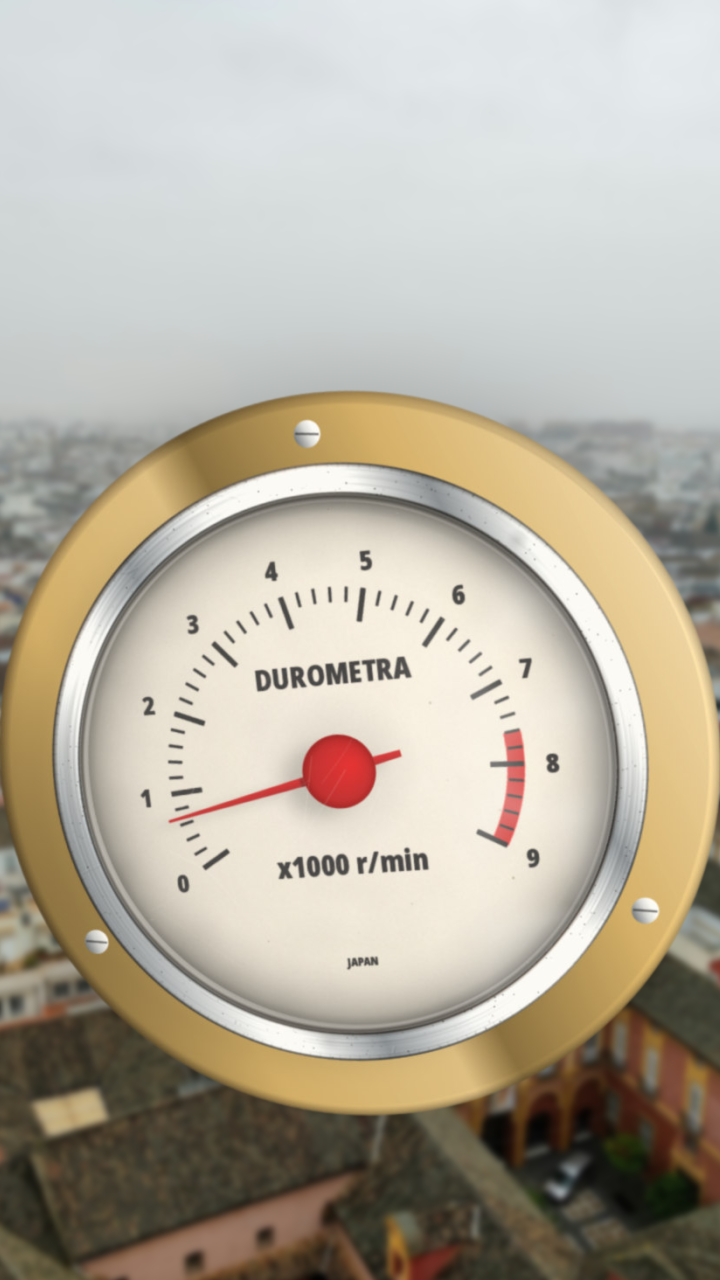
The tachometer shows 700 rpm
